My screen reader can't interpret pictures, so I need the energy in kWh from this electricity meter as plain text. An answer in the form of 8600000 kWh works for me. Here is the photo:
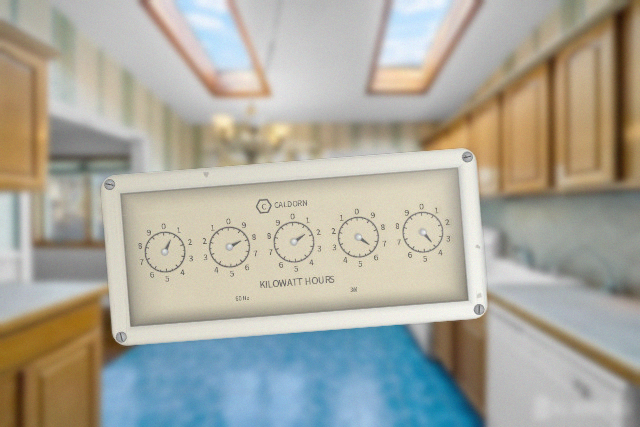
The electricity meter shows 8164 kWh
